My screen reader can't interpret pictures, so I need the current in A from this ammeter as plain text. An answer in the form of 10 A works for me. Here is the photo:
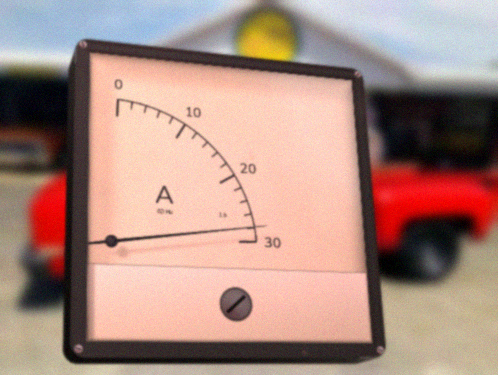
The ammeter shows 28 A
